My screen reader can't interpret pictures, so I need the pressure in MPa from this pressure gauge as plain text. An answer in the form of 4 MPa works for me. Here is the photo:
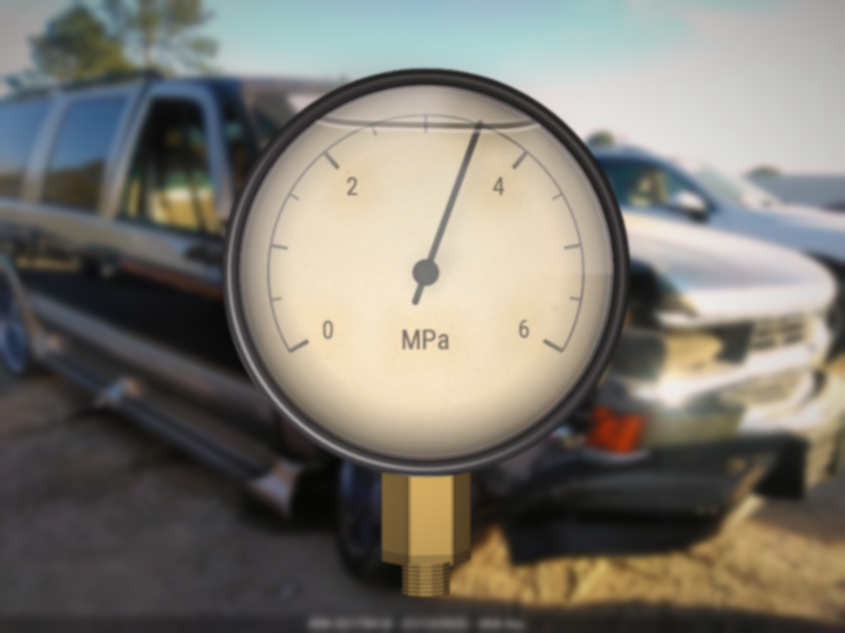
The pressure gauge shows 3.5 MPa
